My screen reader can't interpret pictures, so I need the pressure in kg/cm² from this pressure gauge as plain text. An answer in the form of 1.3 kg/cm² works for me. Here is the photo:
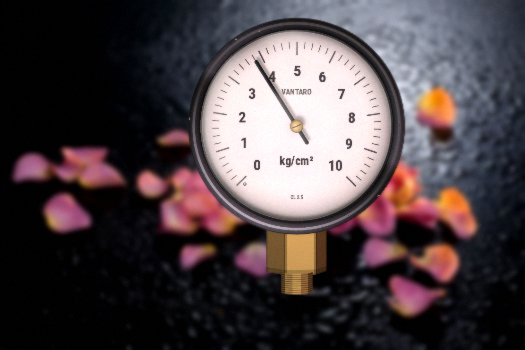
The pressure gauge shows 3.8 kg/cm²
